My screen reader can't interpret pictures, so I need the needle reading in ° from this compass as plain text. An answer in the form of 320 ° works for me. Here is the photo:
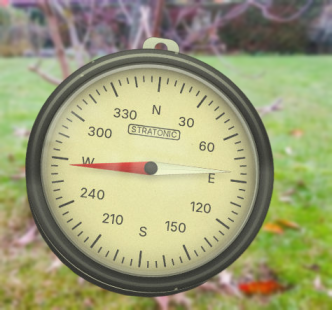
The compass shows 265 °
